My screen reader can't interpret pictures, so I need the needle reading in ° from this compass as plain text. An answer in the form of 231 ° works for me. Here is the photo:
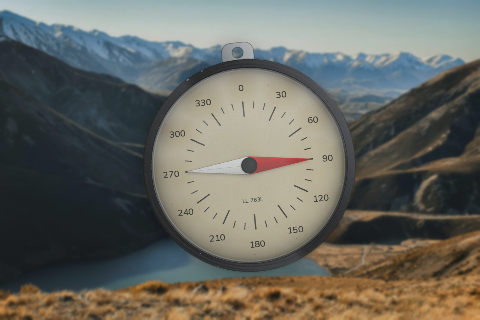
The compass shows 90 °
